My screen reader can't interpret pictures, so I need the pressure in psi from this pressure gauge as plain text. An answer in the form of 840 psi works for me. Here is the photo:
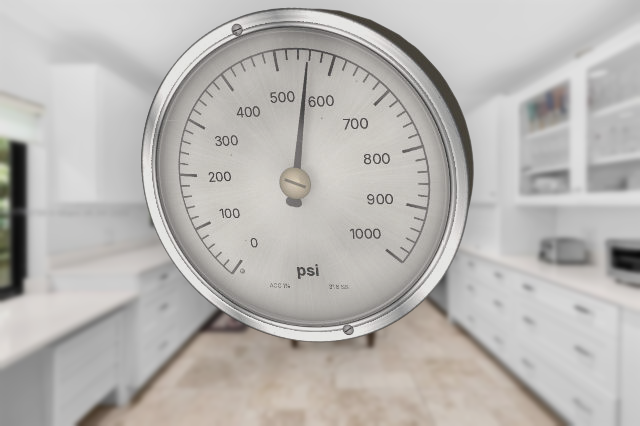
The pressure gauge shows 560 psi
